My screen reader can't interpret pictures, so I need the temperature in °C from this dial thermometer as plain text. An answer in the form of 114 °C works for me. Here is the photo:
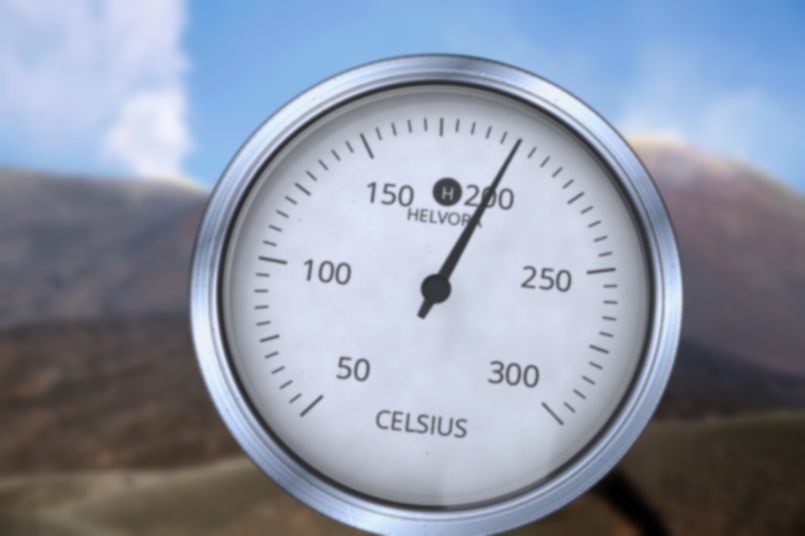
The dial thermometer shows 200 °C
